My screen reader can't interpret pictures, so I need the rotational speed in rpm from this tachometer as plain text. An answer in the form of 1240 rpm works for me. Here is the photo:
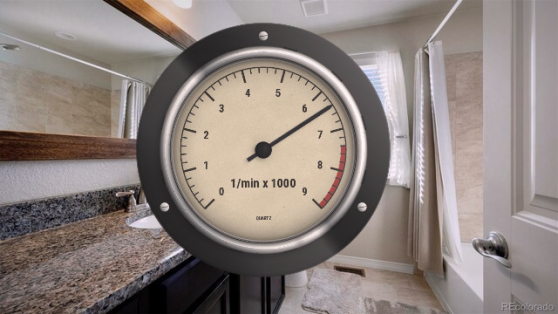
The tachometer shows 6400 rpm
